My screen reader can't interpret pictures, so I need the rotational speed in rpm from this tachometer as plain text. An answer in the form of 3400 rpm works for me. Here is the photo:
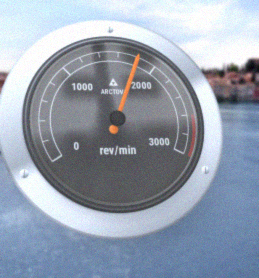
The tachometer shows 1800 rpm
